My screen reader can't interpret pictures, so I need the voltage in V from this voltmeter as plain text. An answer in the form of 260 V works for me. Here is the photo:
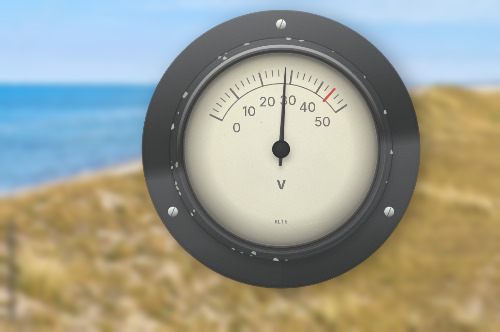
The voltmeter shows 28 V
